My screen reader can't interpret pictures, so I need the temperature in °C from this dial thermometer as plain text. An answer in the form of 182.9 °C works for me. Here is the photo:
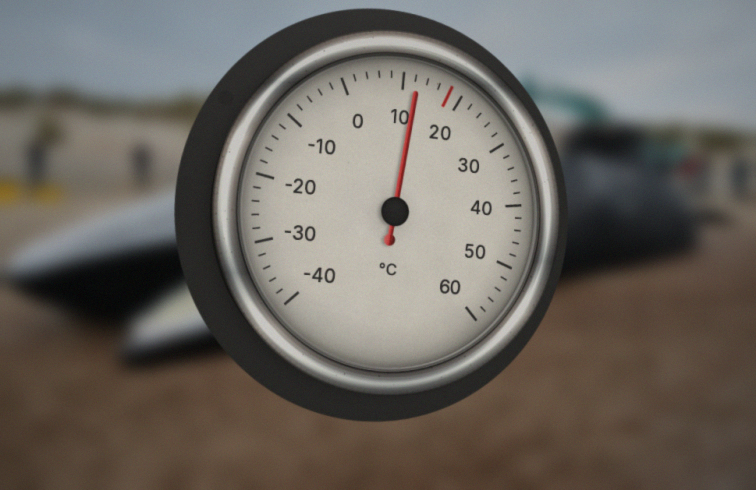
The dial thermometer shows 12 °C
